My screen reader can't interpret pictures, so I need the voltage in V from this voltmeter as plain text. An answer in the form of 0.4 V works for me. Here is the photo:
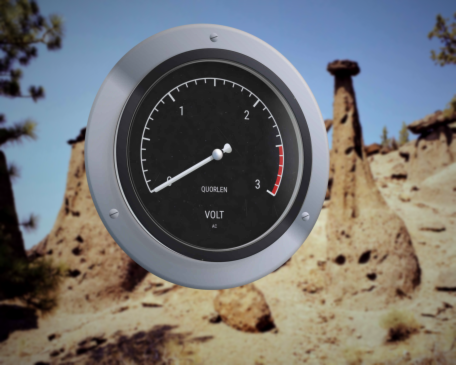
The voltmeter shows 0 V
